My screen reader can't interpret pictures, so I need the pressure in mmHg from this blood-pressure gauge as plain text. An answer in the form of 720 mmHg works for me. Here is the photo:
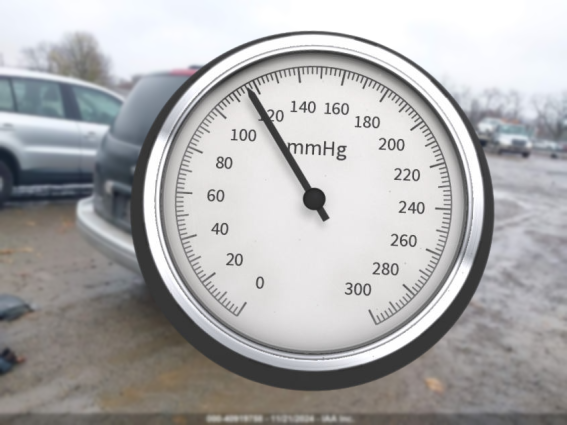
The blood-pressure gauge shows 116 mmHg
